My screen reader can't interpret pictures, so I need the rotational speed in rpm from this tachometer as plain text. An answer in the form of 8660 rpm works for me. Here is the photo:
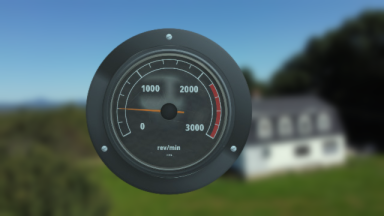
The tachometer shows 400 rpm
